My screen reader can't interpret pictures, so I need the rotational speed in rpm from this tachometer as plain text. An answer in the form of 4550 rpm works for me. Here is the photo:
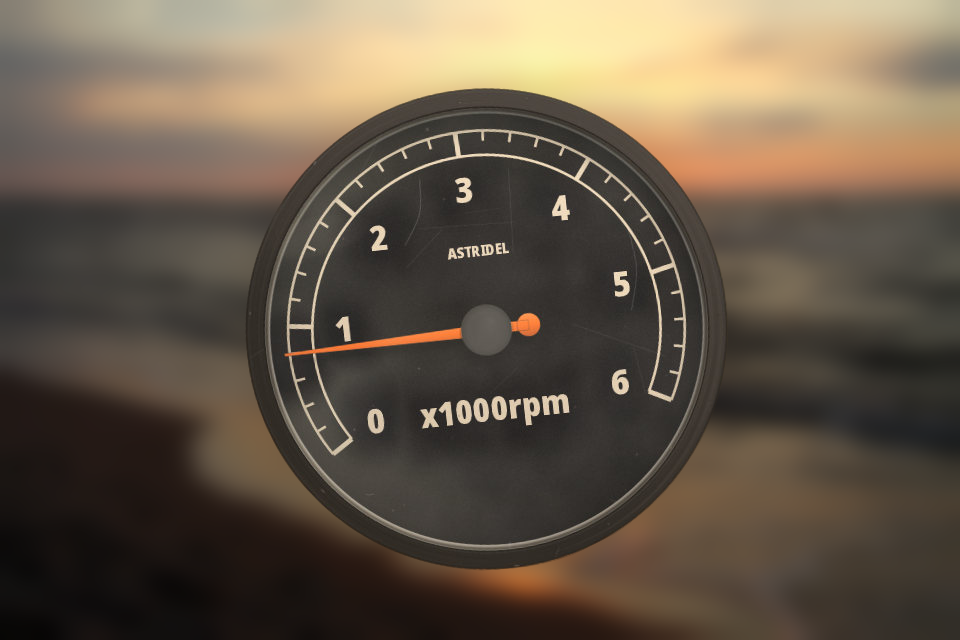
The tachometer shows 800 rpm
